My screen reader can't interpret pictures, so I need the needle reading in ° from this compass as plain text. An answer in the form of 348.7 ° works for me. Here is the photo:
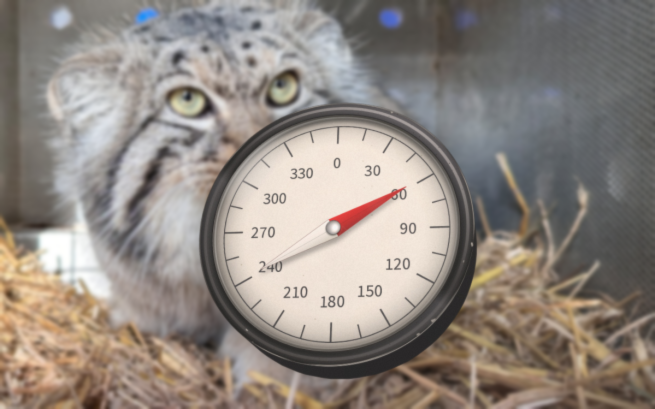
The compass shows 60 °
